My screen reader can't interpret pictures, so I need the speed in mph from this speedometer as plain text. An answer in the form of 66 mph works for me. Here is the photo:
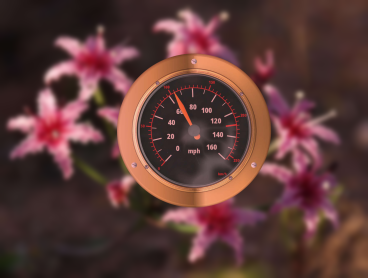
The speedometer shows 65 mph
